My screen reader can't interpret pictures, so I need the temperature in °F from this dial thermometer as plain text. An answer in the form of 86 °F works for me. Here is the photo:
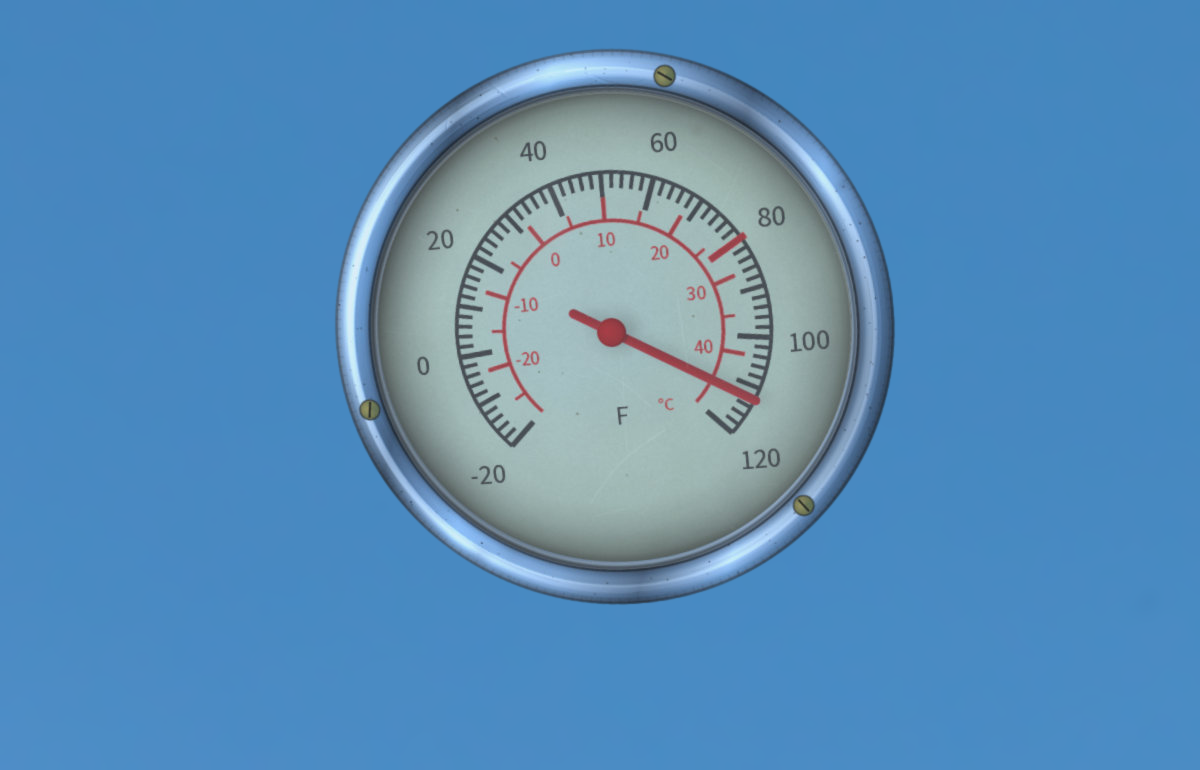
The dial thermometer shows 112 °F
